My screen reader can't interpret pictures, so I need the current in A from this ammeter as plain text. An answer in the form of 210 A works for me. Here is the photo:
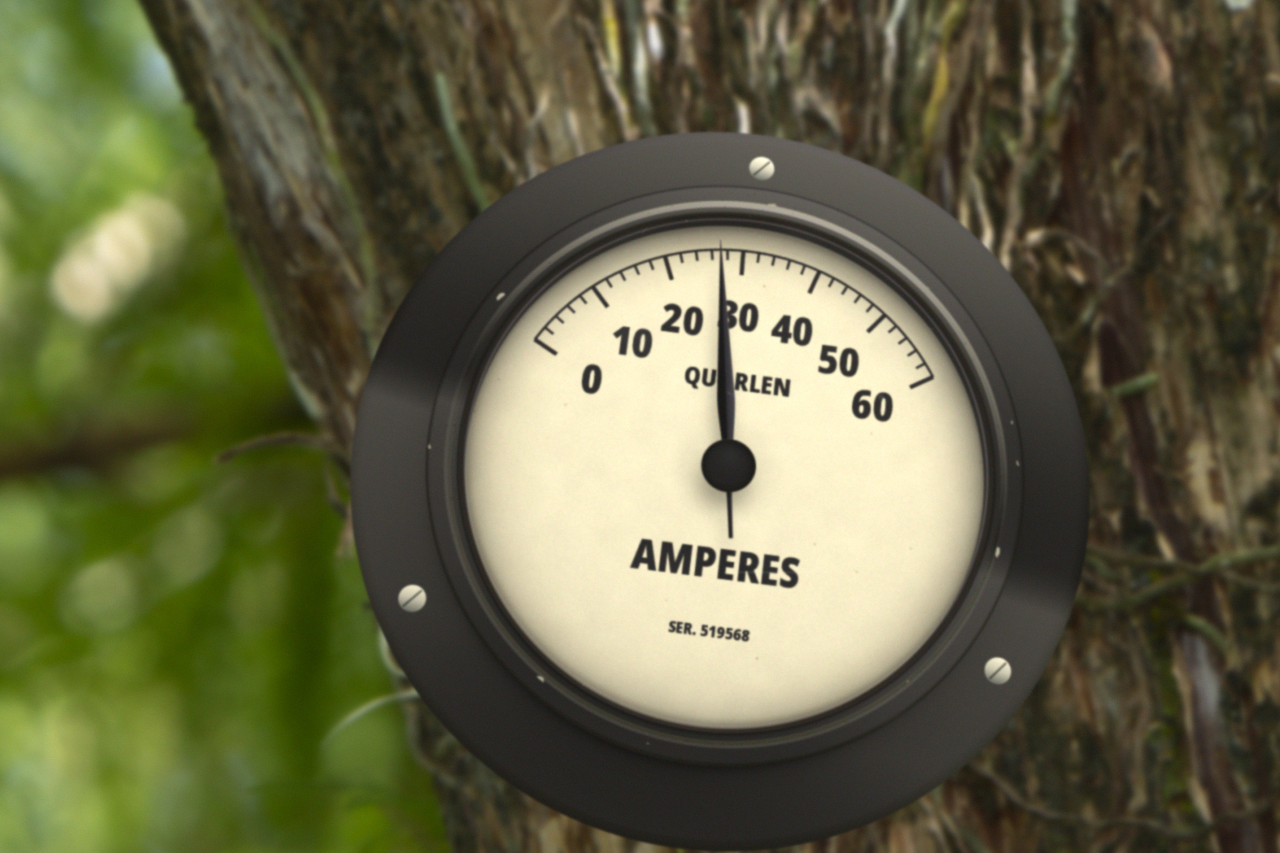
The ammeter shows 27 A
